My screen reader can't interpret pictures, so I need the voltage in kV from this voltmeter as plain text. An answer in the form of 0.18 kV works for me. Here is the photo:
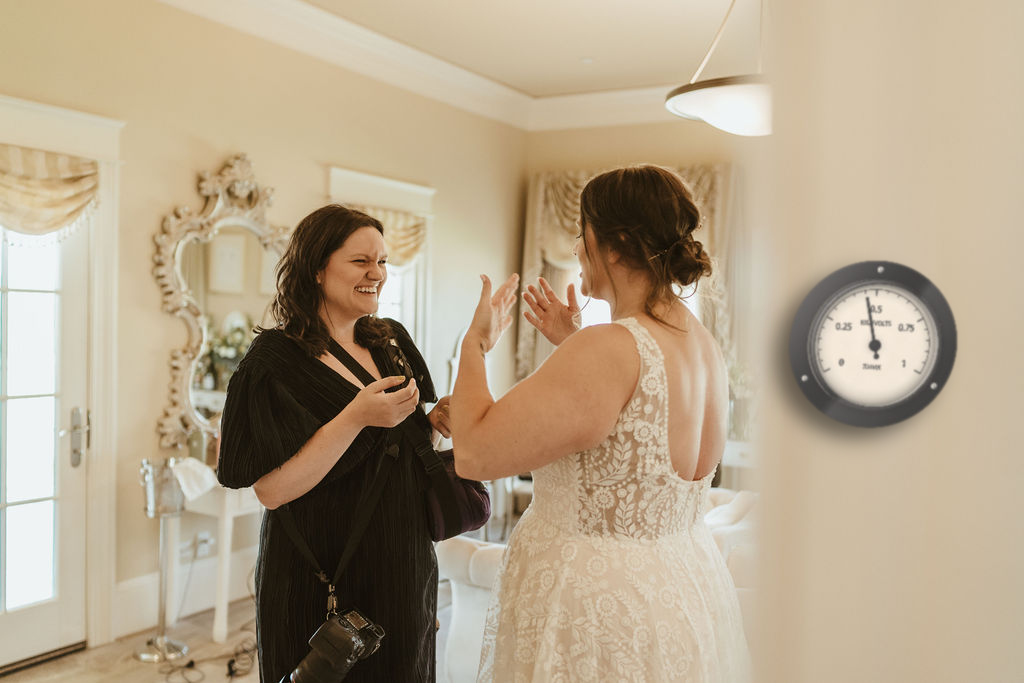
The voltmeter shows 0.45 kV
